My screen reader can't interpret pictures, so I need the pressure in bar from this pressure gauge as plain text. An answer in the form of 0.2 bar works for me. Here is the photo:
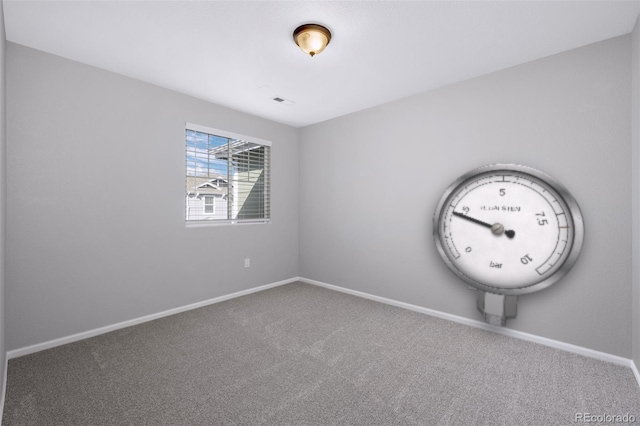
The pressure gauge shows 2.25 bar
